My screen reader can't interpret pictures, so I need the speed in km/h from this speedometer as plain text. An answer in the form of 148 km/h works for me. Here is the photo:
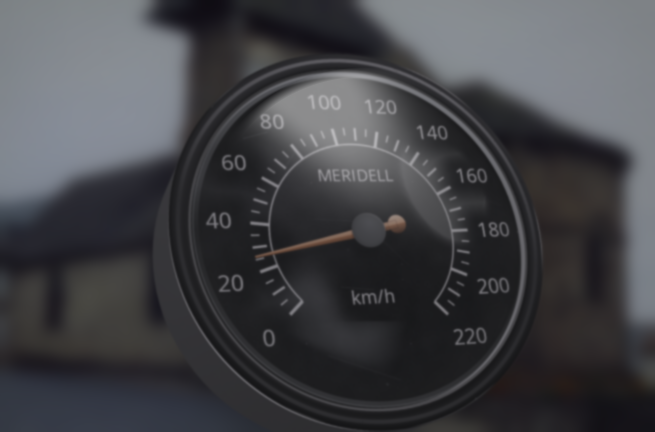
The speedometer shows 25 km/h
